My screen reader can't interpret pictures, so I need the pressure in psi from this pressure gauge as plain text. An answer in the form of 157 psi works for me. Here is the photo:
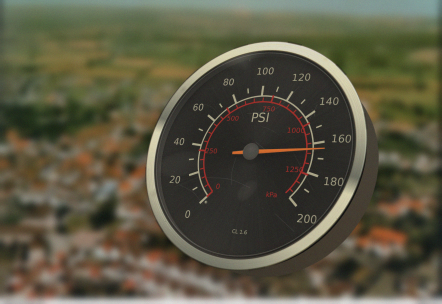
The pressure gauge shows 165 psi
